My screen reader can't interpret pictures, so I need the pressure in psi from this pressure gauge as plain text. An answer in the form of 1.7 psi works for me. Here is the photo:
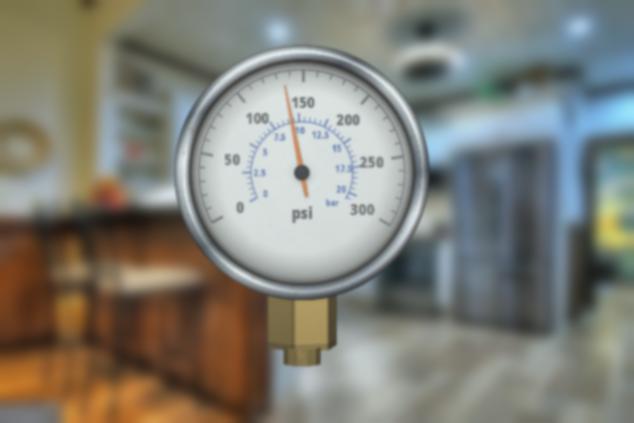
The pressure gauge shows 135 psi
